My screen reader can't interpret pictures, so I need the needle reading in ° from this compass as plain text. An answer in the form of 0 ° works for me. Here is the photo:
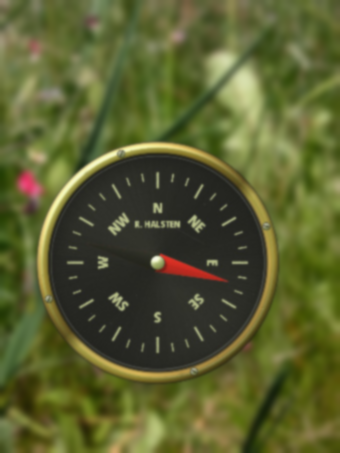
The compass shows 105 °
